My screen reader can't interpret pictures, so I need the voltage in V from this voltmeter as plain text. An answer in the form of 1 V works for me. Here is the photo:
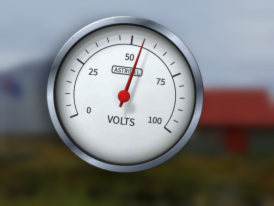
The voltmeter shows 55 V
